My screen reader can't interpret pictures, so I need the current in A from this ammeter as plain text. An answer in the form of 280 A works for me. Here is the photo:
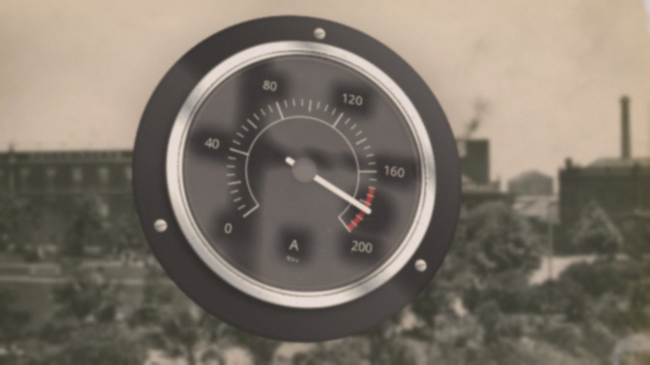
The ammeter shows 185 A
